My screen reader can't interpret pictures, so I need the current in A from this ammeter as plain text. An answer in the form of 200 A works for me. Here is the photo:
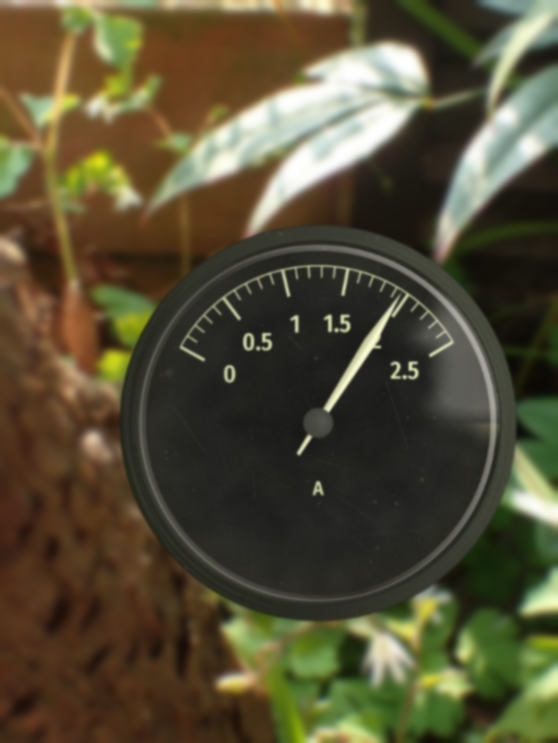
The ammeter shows 1.95 A
